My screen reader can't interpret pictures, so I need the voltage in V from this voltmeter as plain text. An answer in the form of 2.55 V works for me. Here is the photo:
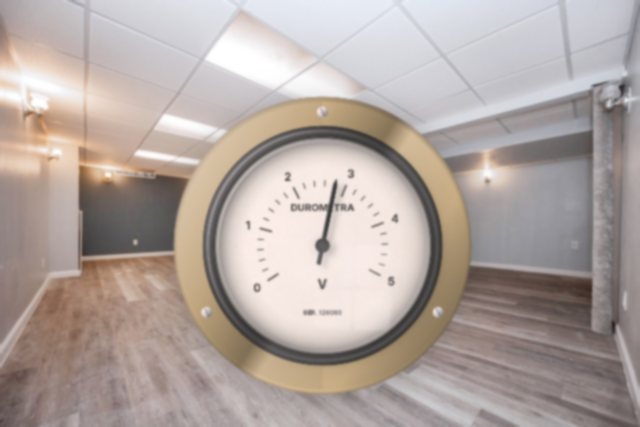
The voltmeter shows 2.8 V
